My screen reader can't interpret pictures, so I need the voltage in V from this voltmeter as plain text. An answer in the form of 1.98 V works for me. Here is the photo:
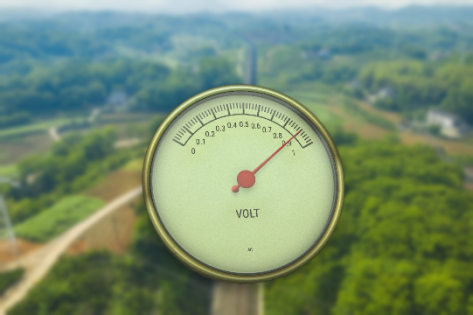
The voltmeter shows 0.9 V
